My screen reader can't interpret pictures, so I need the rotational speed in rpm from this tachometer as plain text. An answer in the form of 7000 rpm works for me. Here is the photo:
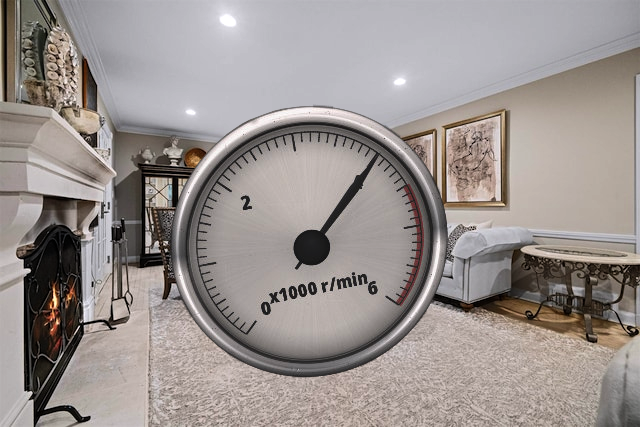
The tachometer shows 4000 rpm
